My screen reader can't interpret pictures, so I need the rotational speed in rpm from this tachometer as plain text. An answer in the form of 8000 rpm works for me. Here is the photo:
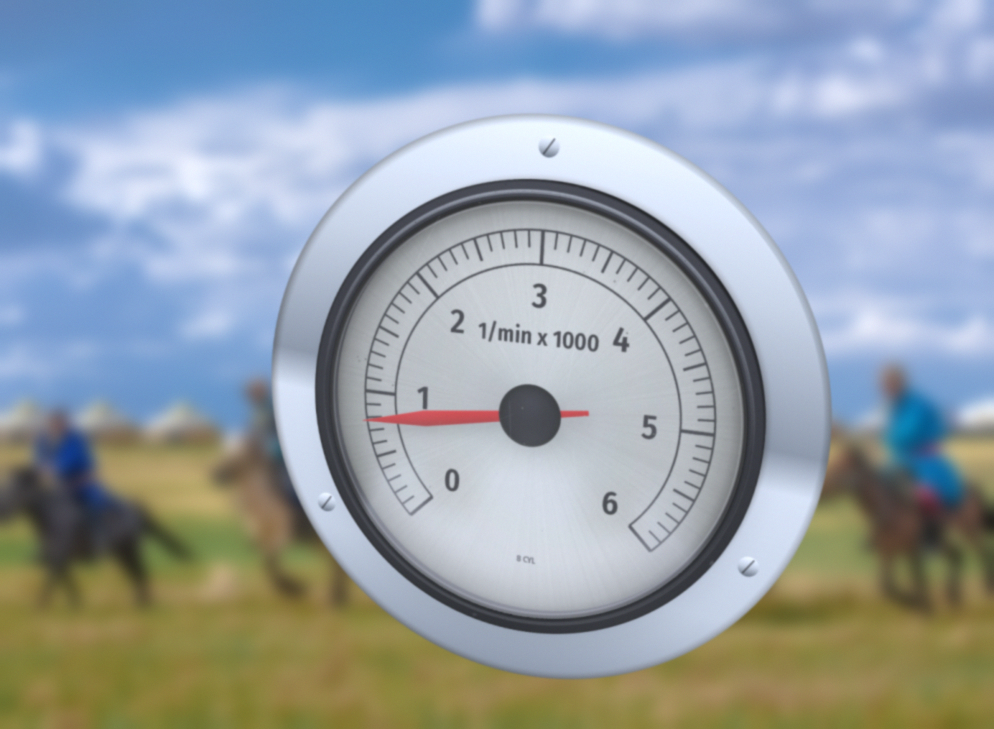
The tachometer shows 800 rpm
